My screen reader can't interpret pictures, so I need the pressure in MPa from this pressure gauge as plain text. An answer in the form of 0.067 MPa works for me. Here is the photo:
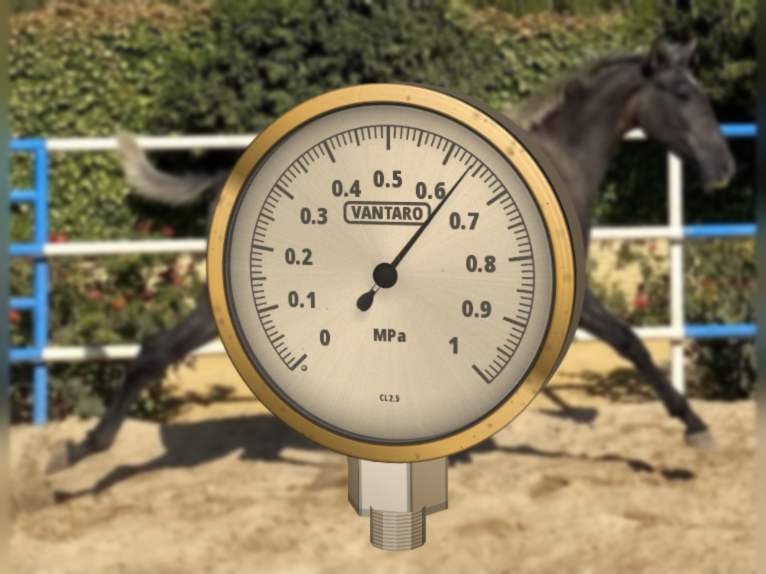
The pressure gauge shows 0.64 MPa
